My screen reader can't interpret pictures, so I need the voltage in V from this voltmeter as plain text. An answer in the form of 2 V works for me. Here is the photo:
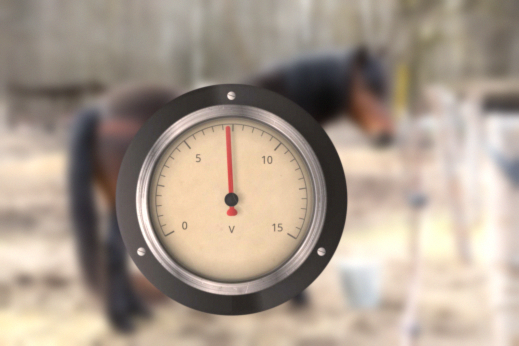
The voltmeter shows 7.25 V
